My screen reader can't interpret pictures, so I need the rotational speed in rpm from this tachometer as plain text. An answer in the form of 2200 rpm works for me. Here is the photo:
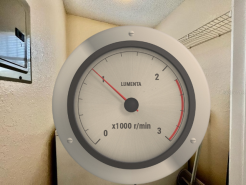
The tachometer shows 1000 rpm
